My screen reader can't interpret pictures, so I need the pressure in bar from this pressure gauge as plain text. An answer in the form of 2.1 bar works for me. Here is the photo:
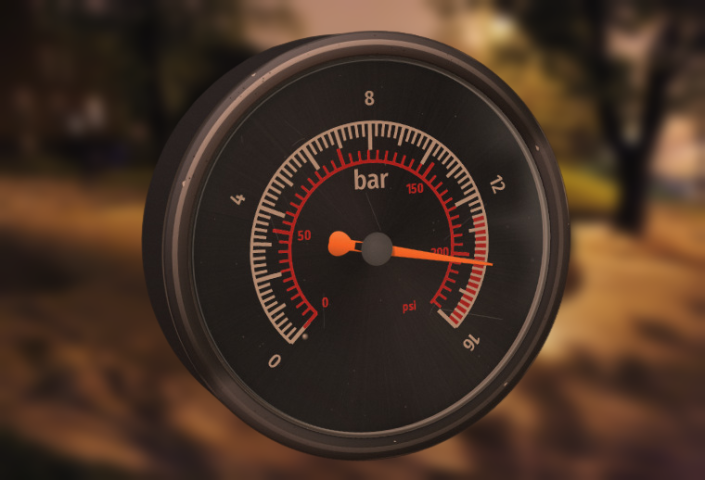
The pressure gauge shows 14 bar
